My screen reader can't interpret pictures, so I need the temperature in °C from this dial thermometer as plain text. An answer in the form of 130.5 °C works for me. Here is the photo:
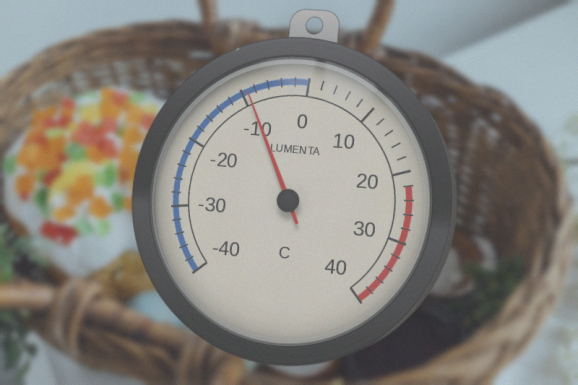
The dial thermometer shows -9 °C
